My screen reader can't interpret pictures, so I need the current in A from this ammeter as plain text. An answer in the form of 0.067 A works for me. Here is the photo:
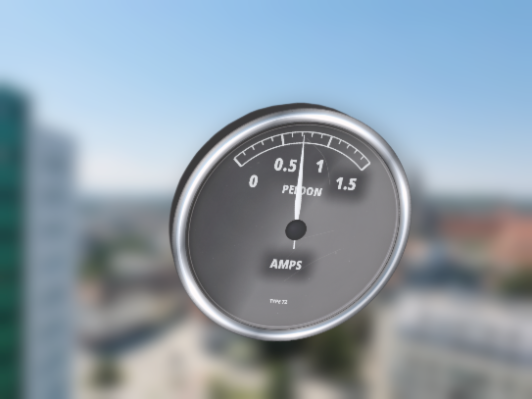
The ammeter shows 0.7 A
